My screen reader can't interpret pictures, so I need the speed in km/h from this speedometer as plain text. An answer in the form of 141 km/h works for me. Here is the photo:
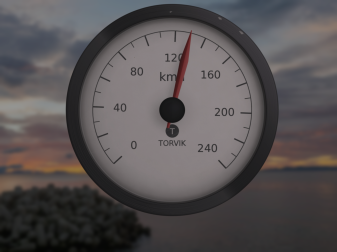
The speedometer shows 130 km/h
